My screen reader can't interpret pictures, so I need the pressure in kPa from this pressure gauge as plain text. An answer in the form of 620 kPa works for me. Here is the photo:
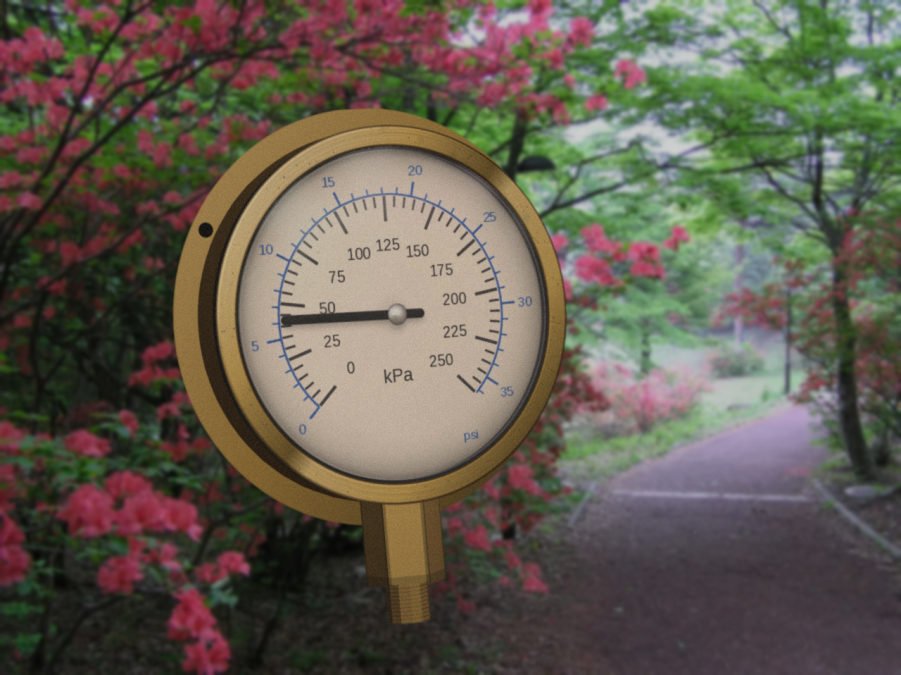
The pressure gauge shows 42.5 kPa
